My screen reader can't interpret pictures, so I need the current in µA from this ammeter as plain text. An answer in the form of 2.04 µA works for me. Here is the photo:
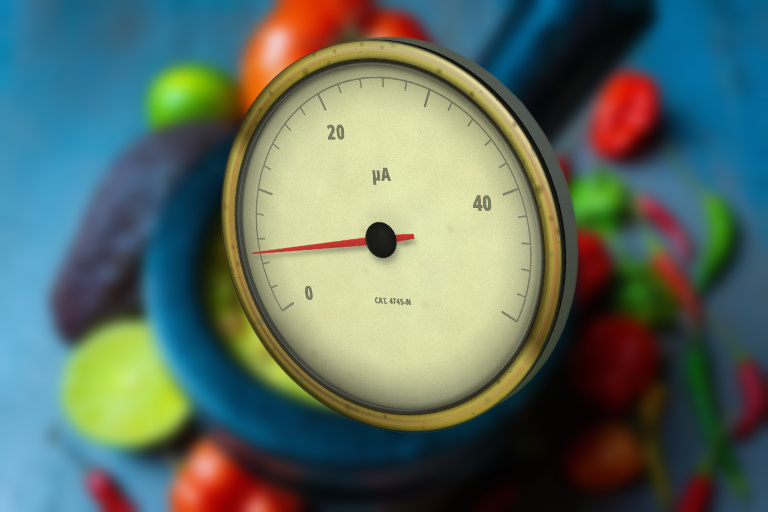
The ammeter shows 5 µA
